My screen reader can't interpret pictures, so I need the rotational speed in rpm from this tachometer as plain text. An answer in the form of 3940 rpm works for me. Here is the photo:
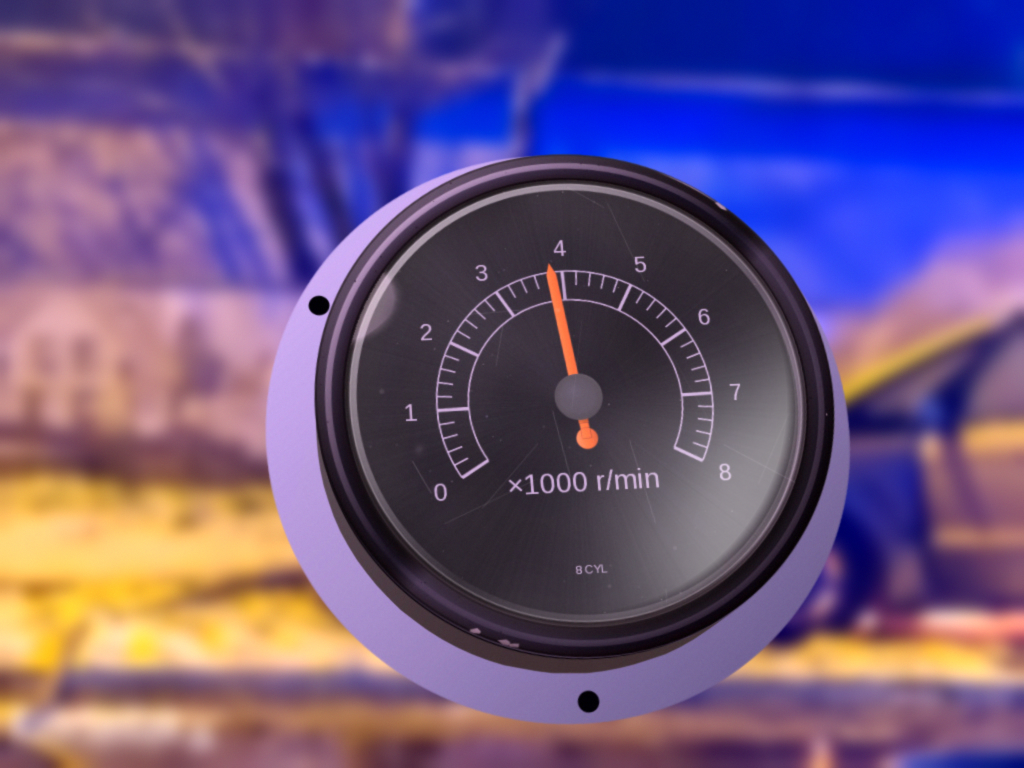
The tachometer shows 3800 rpm
